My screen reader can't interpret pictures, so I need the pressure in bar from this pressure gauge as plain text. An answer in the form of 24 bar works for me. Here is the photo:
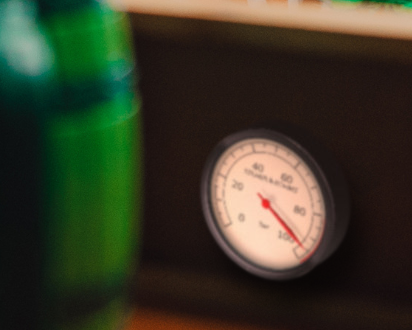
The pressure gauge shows 95 bar
